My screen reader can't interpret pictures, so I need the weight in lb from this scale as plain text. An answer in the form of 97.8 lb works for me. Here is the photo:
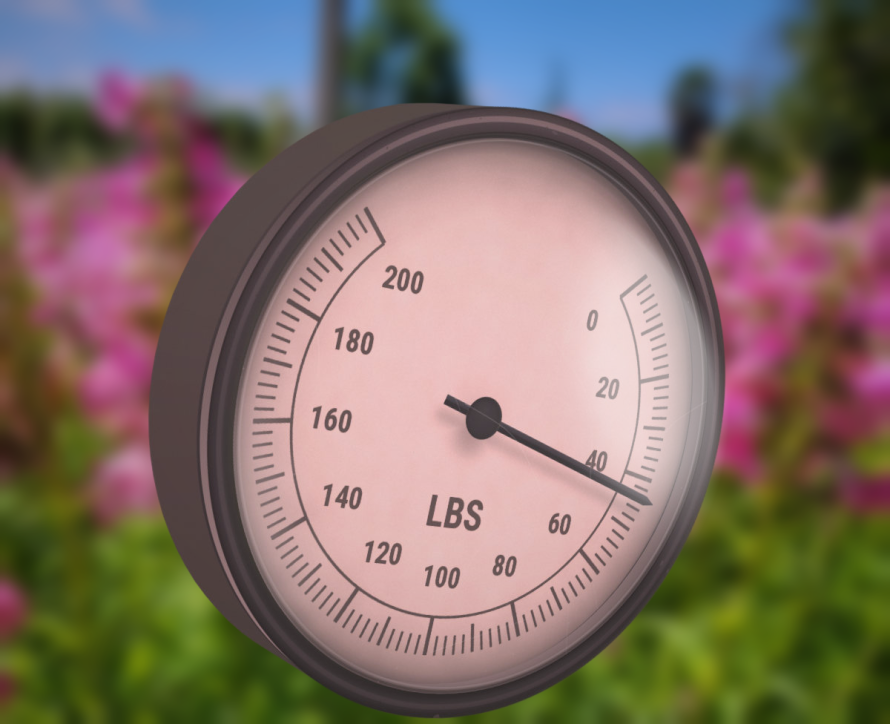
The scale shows 44 lb
